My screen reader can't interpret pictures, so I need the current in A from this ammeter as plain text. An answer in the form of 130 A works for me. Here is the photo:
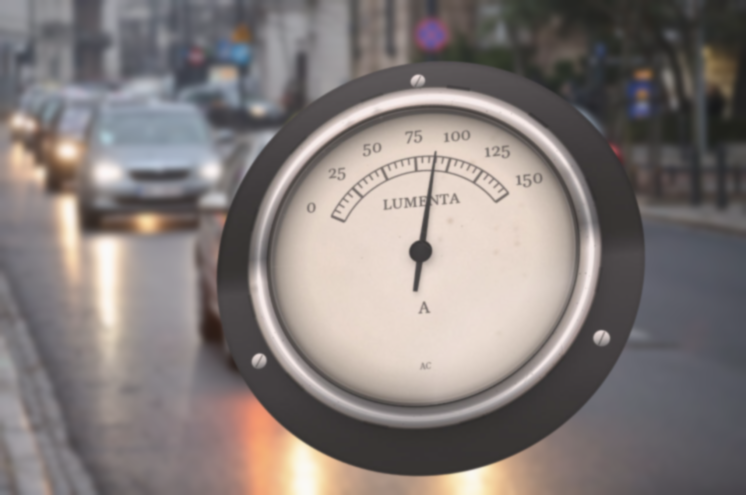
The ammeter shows 90 A
